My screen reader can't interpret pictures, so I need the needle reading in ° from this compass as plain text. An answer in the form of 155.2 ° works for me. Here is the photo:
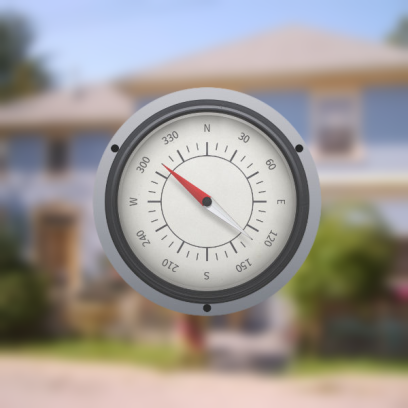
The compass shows 310 °
